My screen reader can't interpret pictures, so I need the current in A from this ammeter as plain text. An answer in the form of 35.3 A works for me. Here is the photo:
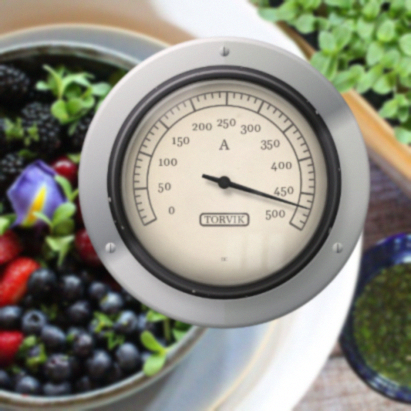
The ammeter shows 470 A
